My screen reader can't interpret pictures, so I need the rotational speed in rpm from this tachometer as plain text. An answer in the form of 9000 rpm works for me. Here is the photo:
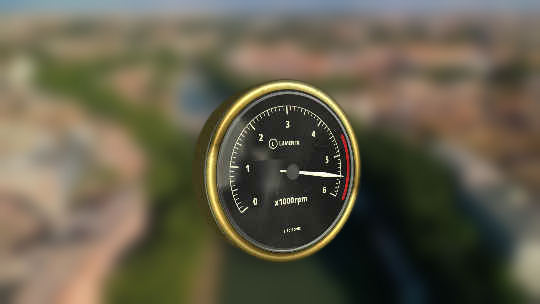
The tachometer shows 5500 rpm
